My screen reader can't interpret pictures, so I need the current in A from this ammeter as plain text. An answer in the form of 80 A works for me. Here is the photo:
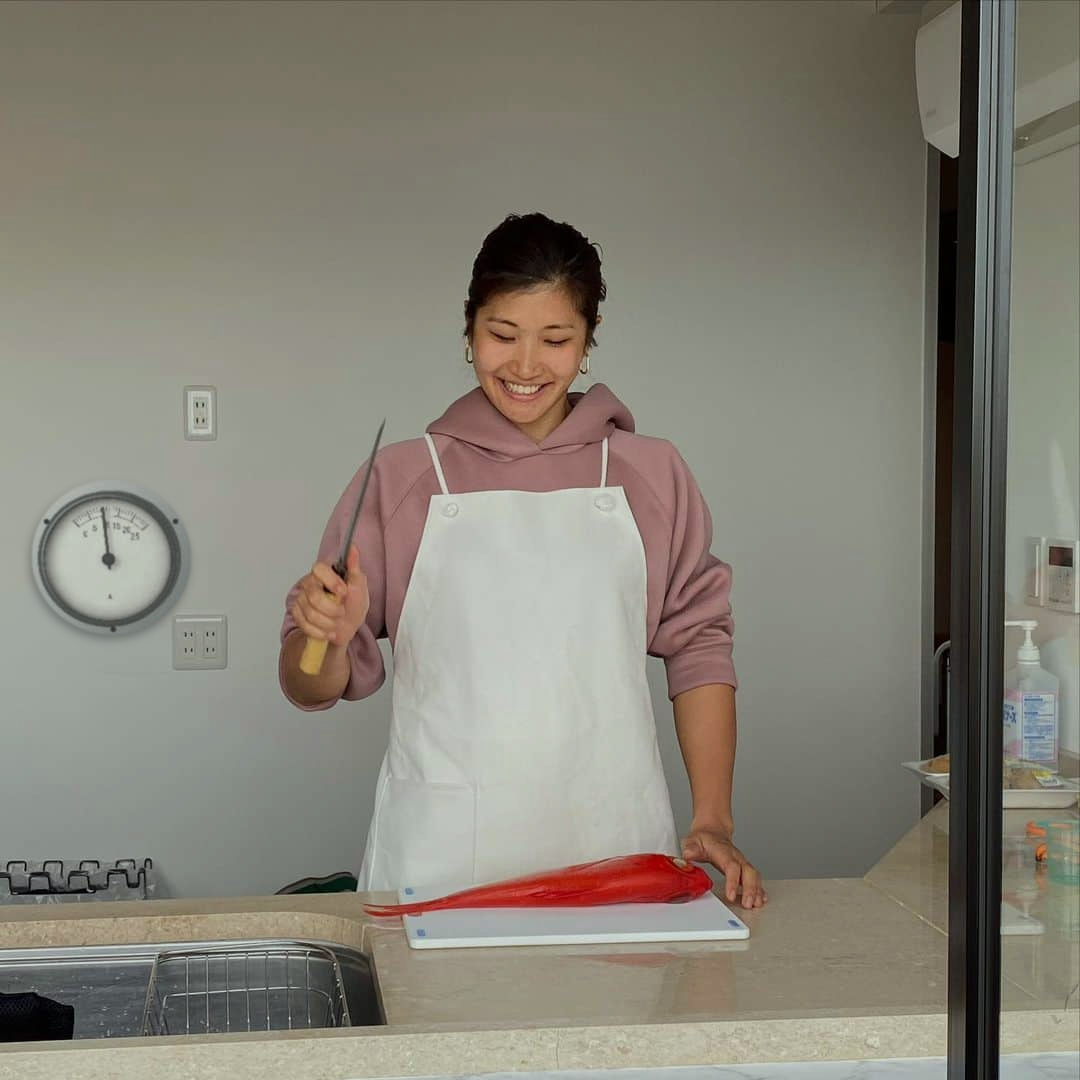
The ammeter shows 10 A
